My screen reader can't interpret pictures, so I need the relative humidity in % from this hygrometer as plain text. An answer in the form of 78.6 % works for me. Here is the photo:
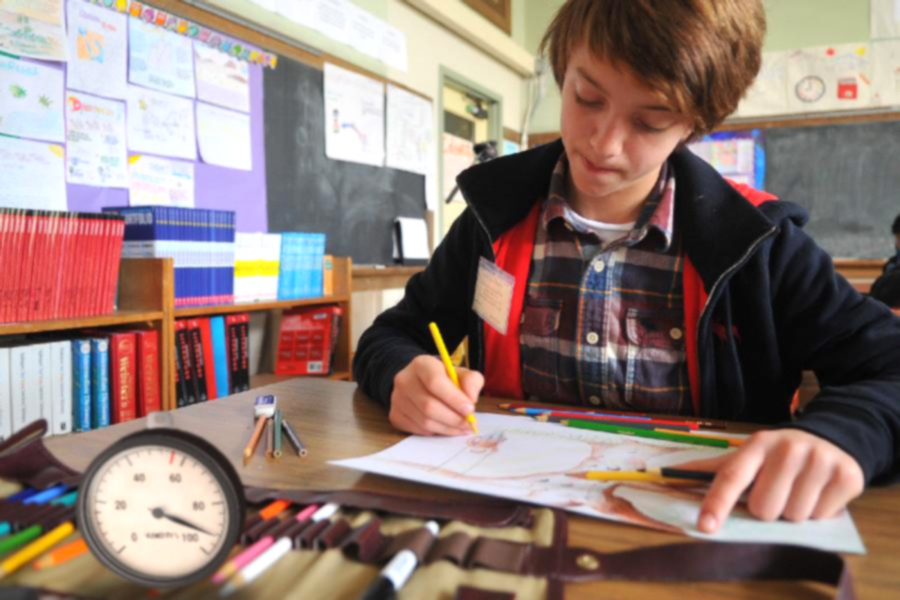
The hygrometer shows 92 %
